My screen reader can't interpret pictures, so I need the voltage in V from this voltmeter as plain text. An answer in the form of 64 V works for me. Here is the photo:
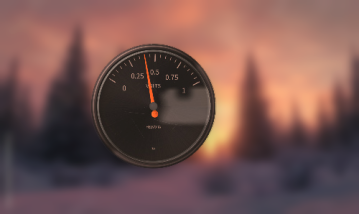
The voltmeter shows 0.4 V
